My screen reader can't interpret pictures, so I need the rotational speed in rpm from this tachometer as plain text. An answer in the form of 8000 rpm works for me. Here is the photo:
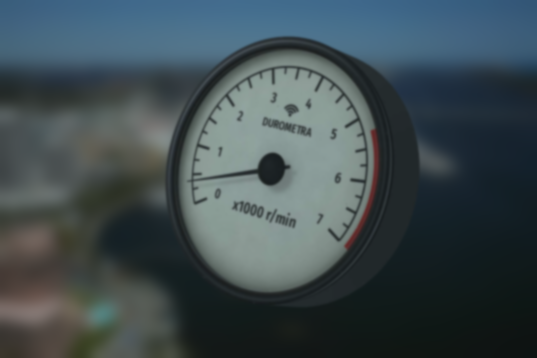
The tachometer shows 375 rpm
